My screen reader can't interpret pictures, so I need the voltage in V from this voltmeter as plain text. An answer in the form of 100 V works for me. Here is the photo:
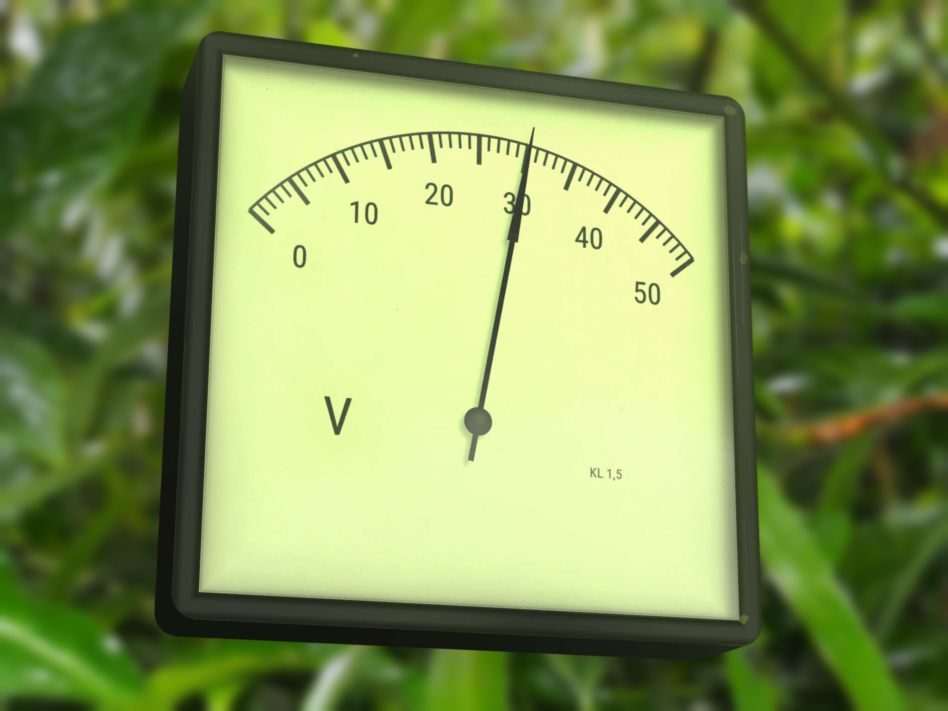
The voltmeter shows 30 V
